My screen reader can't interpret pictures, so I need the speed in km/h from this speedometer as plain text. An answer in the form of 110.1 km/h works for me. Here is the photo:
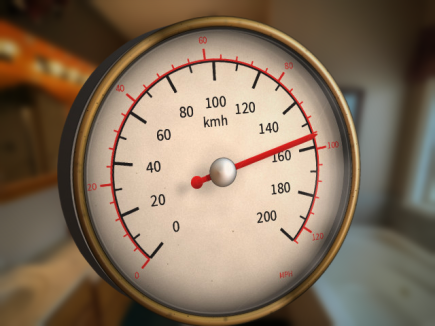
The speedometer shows 155 km/h
